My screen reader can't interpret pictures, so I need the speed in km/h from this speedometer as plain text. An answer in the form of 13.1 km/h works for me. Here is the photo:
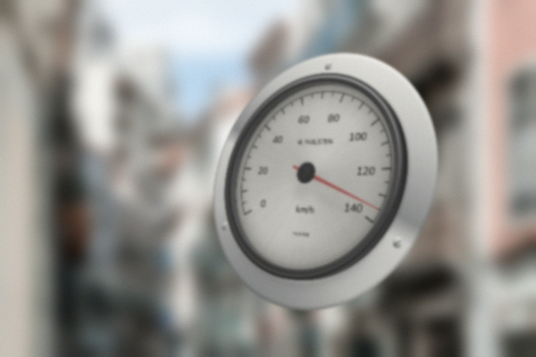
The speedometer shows 135 km/h
